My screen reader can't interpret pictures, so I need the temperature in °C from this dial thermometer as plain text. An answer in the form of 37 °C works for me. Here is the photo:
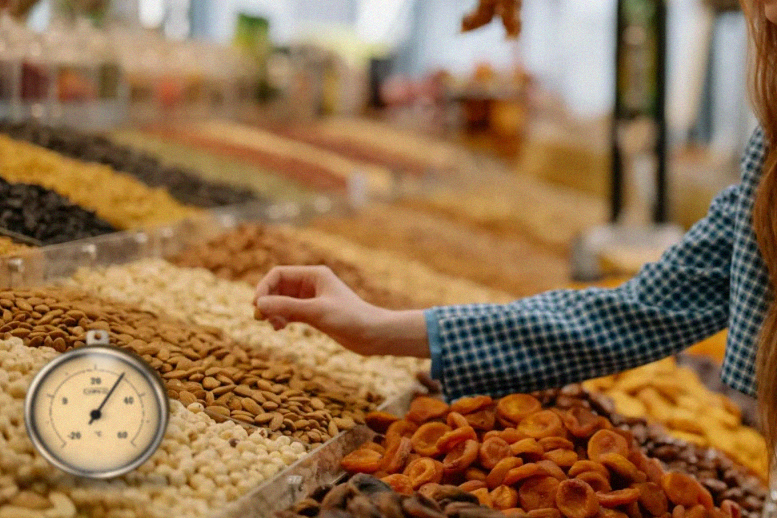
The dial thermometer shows 30 °C
